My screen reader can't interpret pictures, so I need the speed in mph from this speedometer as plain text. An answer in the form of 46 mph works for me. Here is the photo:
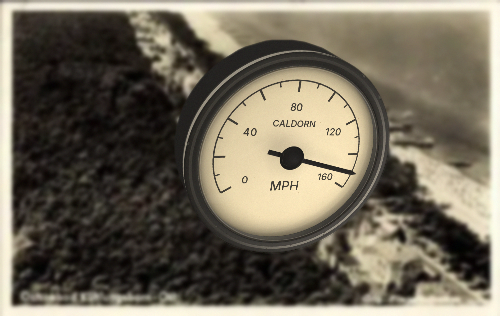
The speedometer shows 150 mph
